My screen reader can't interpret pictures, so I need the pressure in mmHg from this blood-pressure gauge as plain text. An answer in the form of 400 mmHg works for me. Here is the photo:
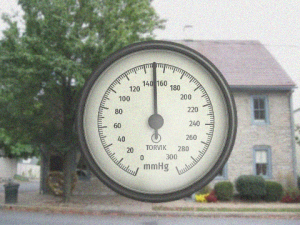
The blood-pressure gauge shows 150 mmHg
